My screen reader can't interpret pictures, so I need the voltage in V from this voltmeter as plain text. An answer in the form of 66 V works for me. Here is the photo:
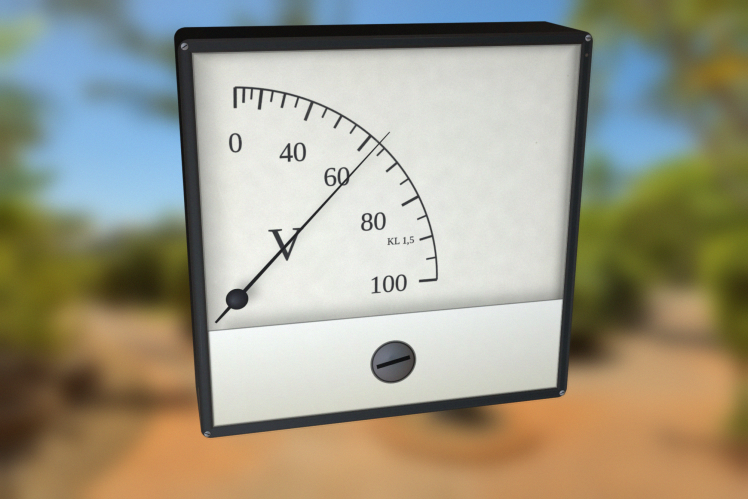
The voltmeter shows 62.5 V
